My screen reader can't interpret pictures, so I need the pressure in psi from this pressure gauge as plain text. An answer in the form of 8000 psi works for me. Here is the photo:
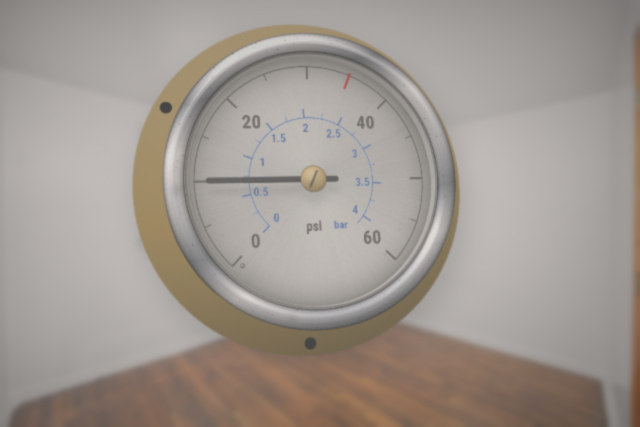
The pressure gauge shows 10 psi
